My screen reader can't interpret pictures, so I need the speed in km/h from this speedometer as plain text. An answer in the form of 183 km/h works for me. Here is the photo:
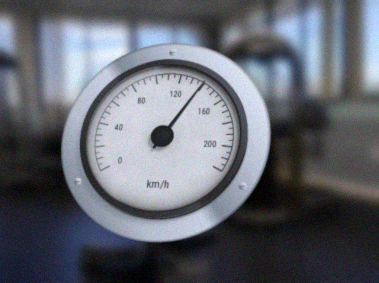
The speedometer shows 140 km/h
